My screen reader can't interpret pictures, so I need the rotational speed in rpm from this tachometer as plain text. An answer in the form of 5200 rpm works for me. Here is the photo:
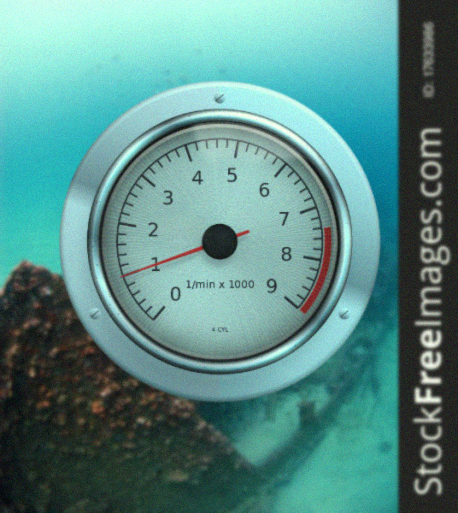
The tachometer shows 1000 rpm
